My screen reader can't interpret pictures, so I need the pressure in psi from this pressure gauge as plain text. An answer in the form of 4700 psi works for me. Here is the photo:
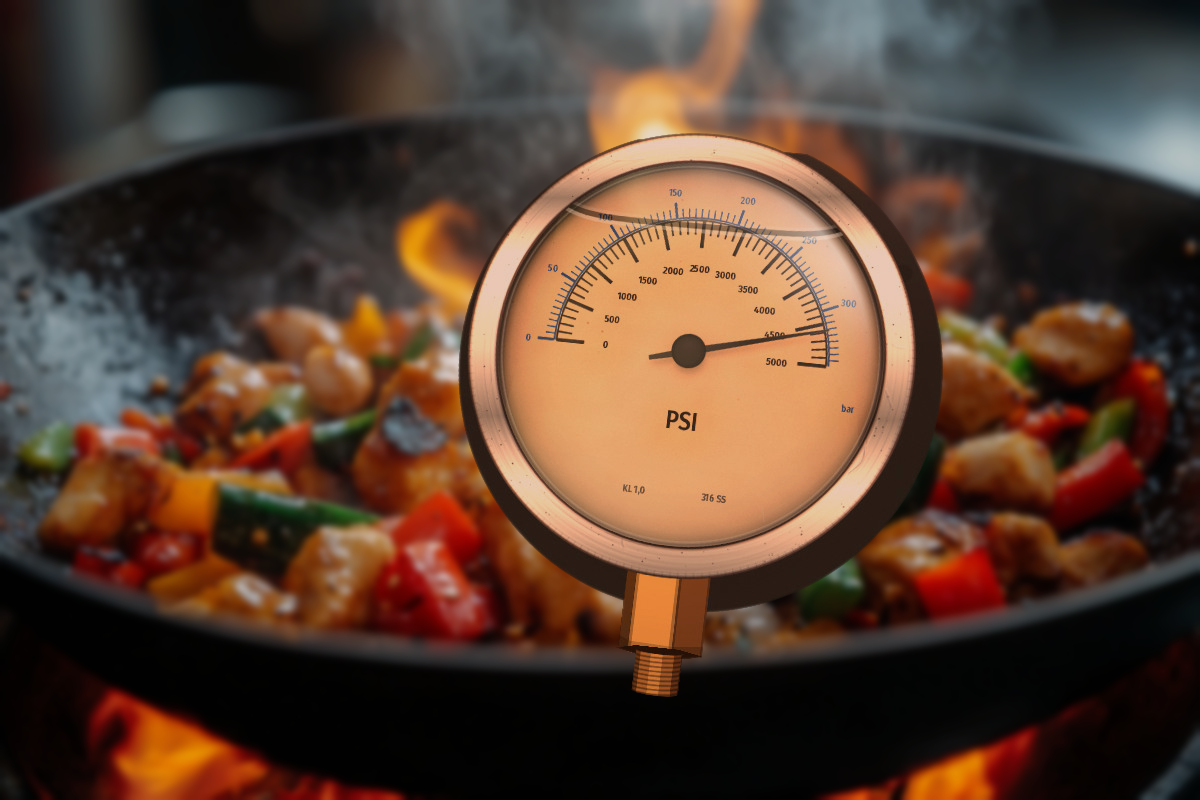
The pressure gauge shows 4600 psi
